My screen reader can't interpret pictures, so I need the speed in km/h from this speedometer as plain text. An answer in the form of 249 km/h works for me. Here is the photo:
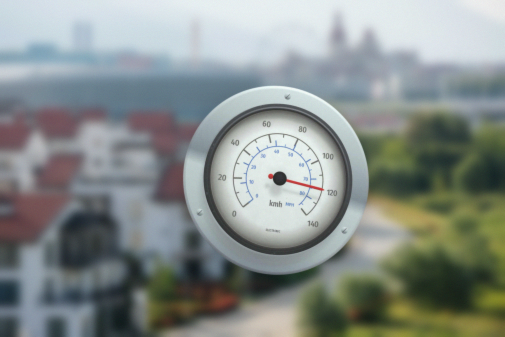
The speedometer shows 120 km/h
